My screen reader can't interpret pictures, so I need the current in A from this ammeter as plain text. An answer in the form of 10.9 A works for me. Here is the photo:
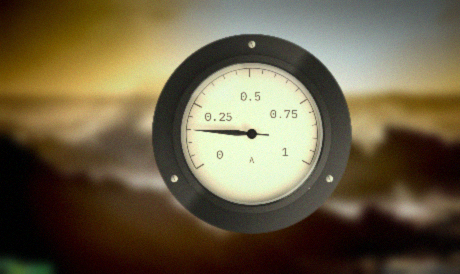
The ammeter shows 0.15 A
